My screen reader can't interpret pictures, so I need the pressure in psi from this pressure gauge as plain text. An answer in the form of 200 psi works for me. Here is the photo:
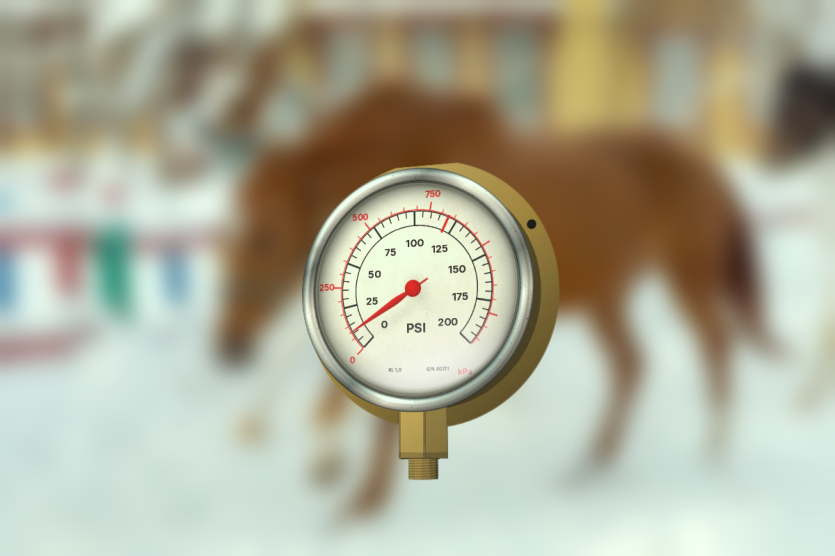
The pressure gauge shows 10 psi
